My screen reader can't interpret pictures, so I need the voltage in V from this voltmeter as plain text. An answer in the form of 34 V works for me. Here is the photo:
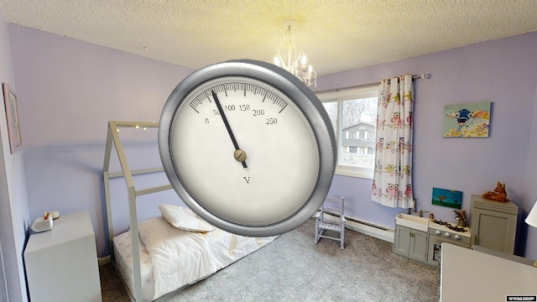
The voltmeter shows 75 V
